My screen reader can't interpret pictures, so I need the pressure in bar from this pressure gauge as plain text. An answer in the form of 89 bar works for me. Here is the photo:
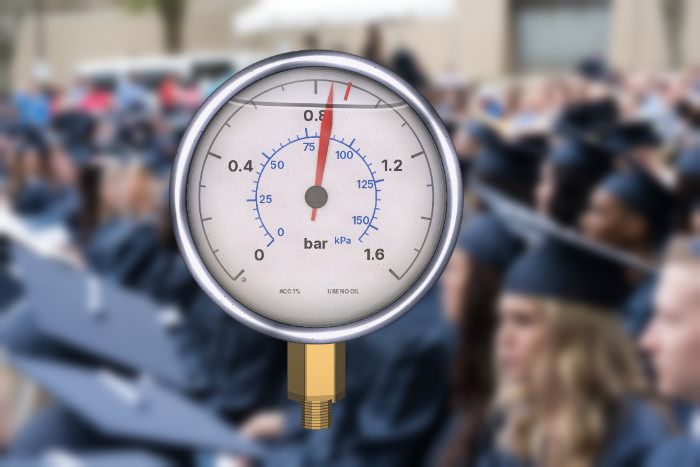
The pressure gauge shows 0.85 bar
